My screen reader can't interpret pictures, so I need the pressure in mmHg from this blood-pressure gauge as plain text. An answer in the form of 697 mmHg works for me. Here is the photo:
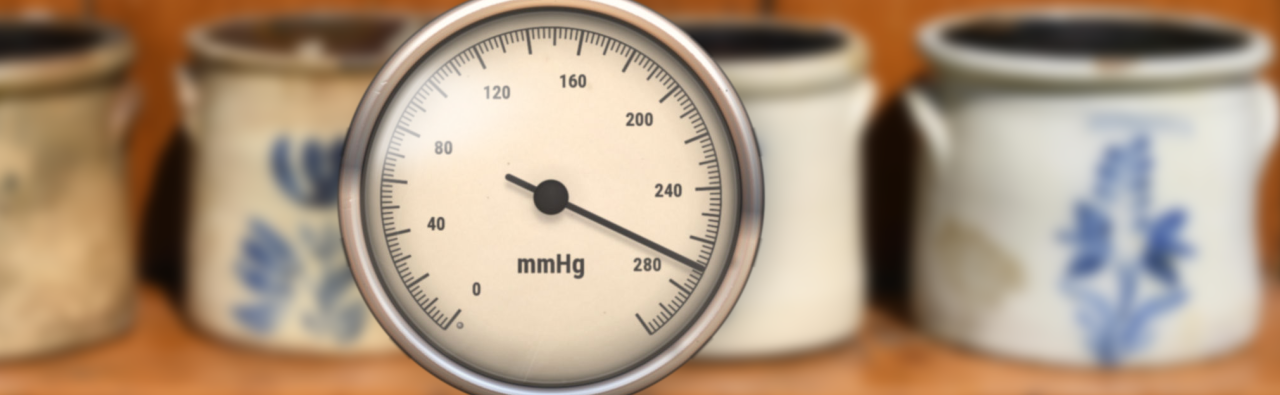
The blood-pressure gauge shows 270 mmHg
